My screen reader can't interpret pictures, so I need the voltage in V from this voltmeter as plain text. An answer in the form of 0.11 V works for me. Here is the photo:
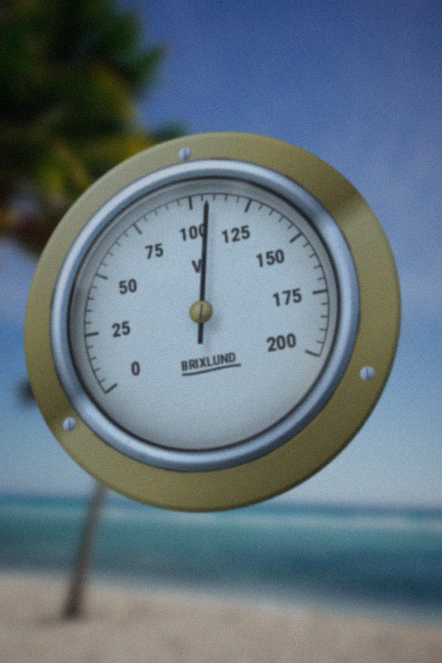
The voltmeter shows 107.5 V
